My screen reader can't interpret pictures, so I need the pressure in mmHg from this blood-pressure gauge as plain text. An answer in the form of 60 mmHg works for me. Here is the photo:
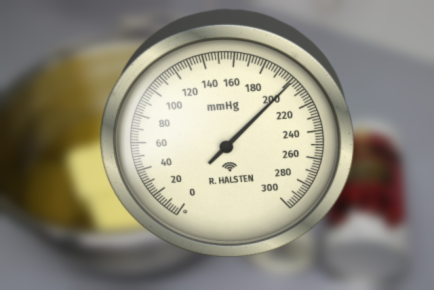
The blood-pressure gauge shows 200 mmHg
